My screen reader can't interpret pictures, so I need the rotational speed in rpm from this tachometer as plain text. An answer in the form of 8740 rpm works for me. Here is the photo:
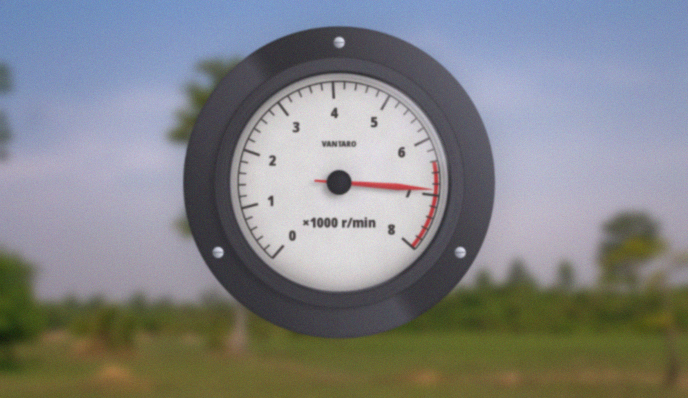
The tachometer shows 6900 rpm
